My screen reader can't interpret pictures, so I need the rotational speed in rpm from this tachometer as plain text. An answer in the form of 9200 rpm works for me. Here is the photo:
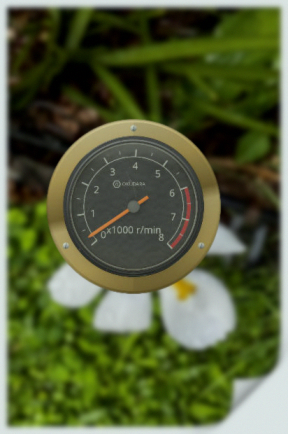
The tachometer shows 250 rpm
